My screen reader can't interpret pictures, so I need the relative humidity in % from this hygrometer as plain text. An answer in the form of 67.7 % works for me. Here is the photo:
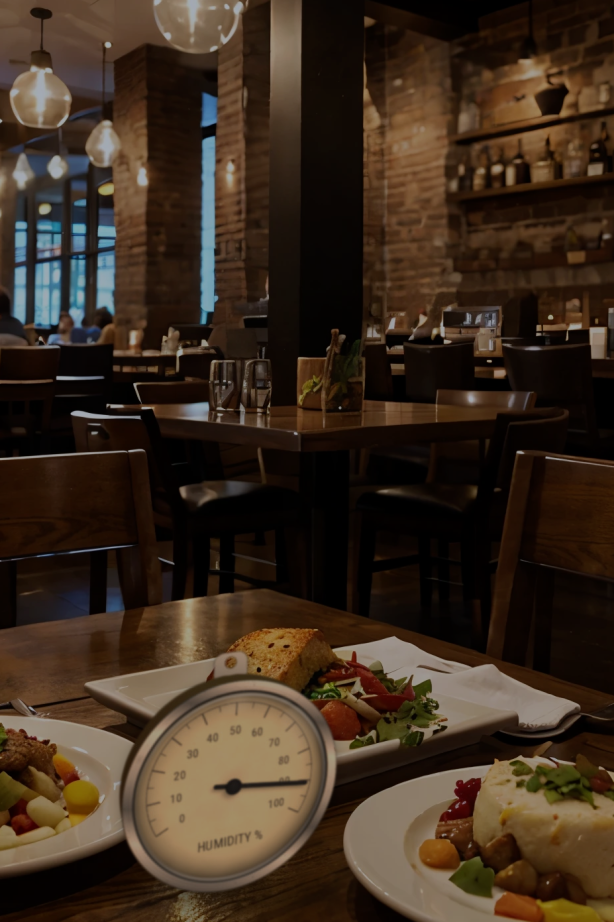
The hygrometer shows 90 %
